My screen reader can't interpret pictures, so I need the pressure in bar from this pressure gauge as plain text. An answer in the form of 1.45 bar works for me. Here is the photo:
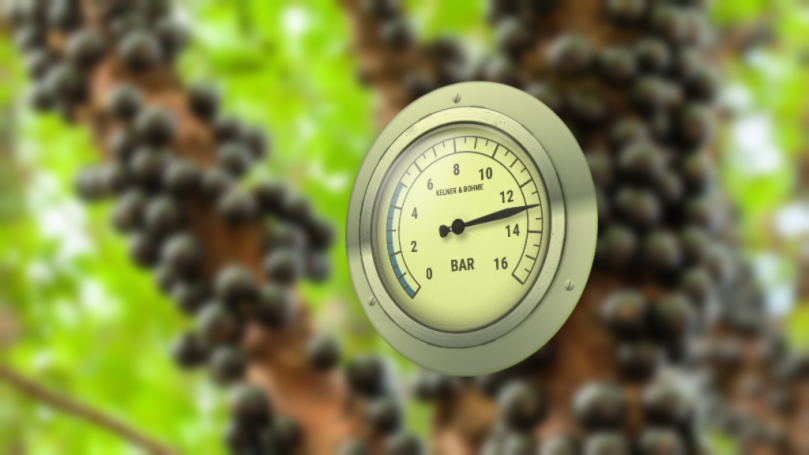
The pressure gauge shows 13 bar
